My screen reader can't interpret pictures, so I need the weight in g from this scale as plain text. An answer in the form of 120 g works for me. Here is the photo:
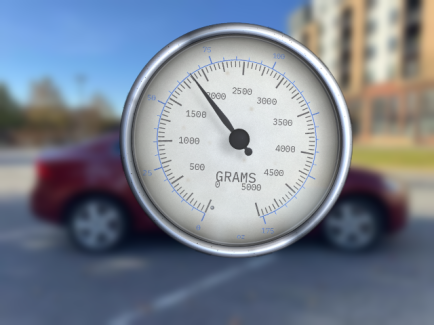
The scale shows 1850 g
